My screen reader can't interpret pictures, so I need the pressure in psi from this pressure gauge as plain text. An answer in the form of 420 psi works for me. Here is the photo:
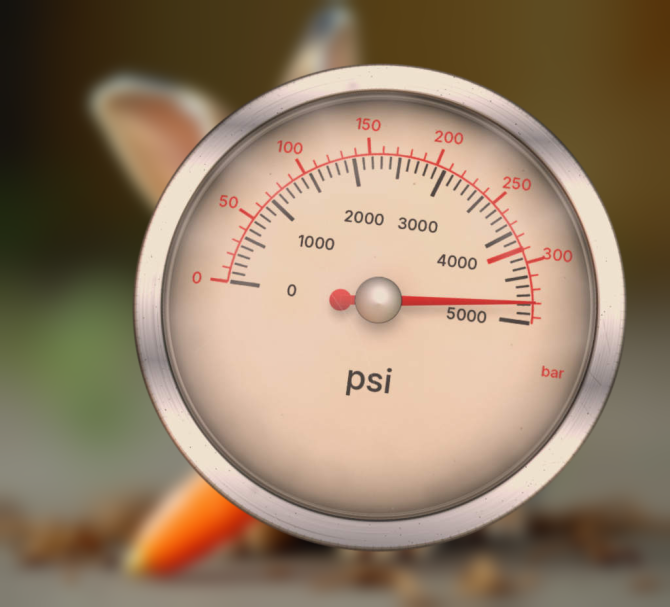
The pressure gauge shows 4800 psi
